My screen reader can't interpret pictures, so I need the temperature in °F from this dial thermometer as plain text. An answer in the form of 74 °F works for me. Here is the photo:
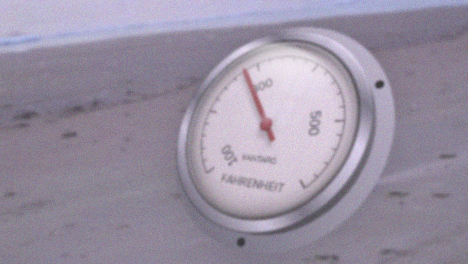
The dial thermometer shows 280 °F
